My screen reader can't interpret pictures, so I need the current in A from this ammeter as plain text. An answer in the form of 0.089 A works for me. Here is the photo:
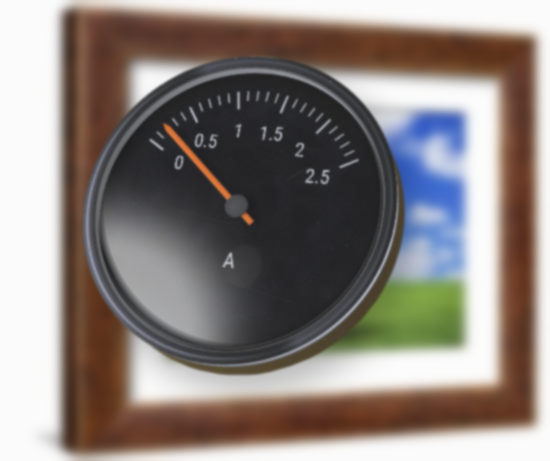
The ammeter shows 0.2 A
